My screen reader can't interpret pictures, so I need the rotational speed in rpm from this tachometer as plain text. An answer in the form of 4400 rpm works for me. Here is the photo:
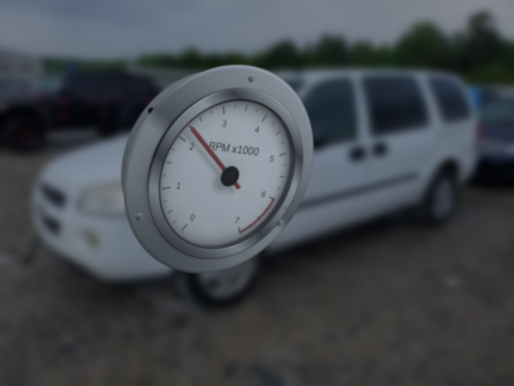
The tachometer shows 2250 rpm
